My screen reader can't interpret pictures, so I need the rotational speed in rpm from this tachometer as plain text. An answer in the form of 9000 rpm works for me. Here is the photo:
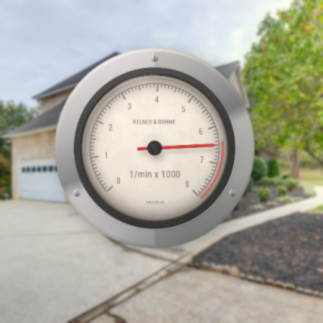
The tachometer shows 6500 rpm
